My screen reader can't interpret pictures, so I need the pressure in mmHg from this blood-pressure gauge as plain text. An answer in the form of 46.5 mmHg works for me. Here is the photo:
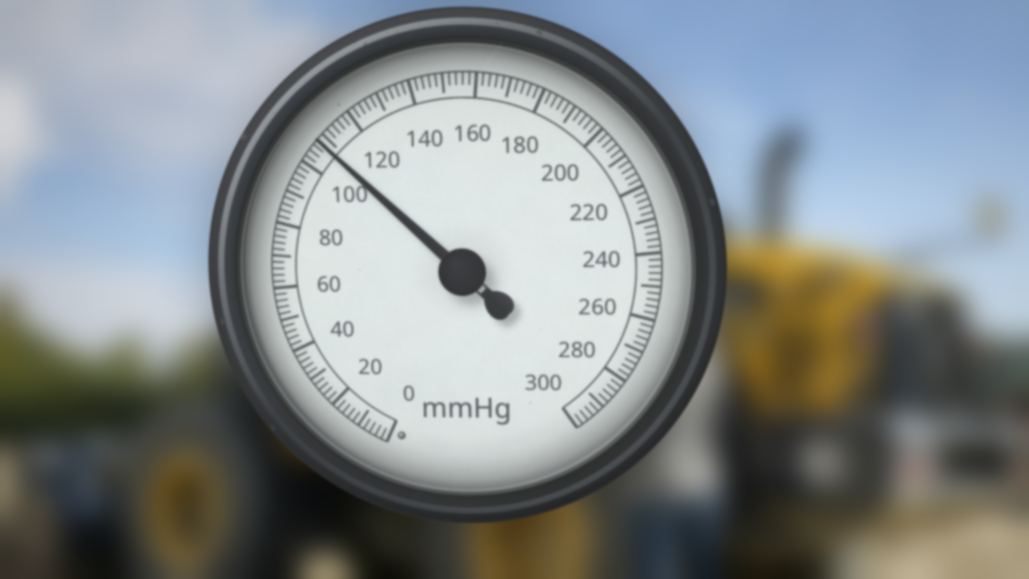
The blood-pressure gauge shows 108 mmHg
